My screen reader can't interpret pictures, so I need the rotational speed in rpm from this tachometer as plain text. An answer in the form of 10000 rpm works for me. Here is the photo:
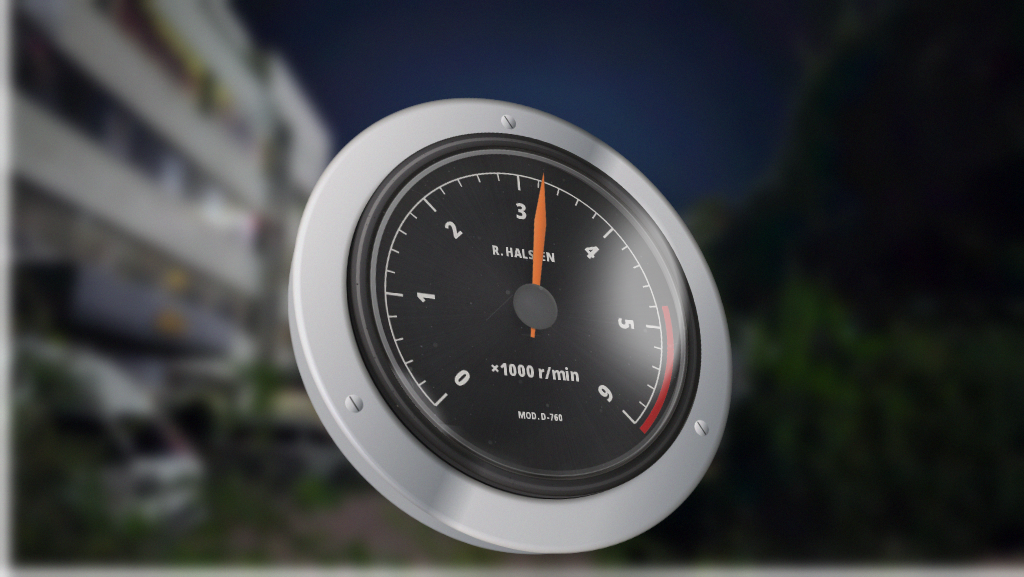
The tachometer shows 3200 rpm
